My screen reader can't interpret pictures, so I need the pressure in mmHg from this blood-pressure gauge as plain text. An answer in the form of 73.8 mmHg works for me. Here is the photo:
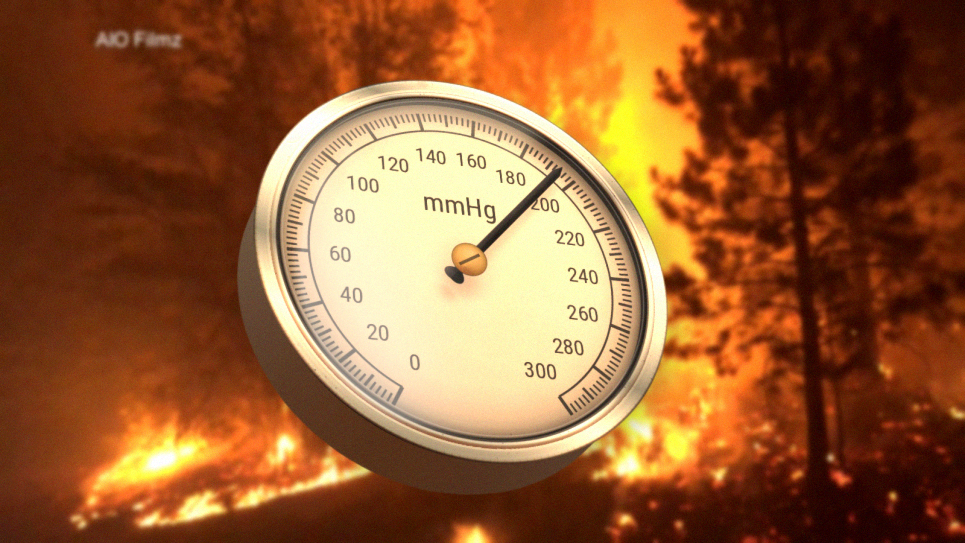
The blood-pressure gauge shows 194 mmHg
